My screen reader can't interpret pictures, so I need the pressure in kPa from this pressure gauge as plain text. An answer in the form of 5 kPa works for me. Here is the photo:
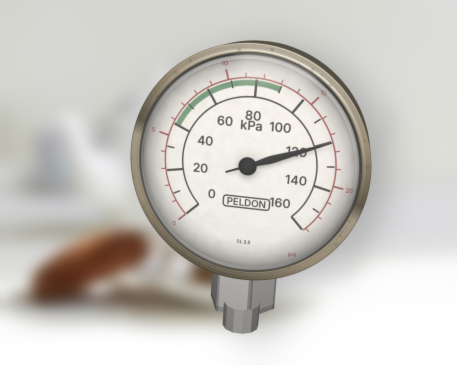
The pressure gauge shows 120 kPa
